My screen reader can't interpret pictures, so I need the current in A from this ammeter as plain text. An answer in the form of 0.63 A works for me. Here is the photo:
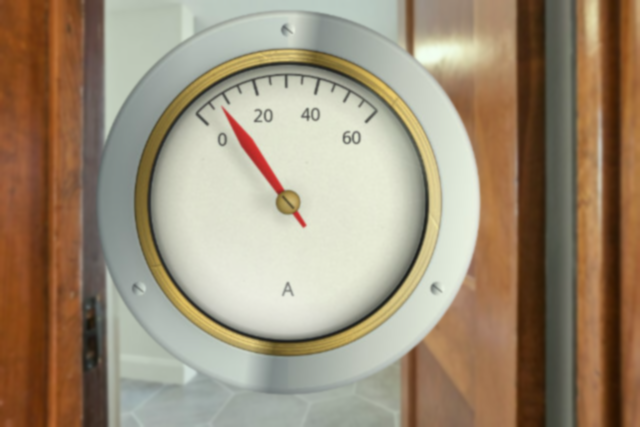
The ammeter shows 7.5 A
